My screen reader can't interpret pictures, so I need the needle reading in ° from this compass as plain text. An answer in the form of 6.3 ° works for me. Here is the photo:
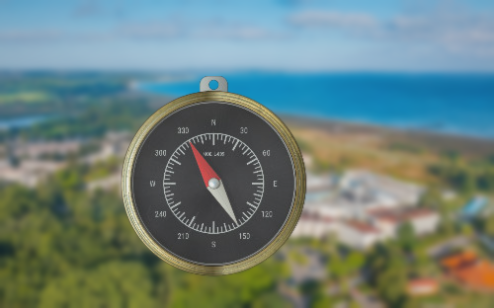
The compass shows 330 °
